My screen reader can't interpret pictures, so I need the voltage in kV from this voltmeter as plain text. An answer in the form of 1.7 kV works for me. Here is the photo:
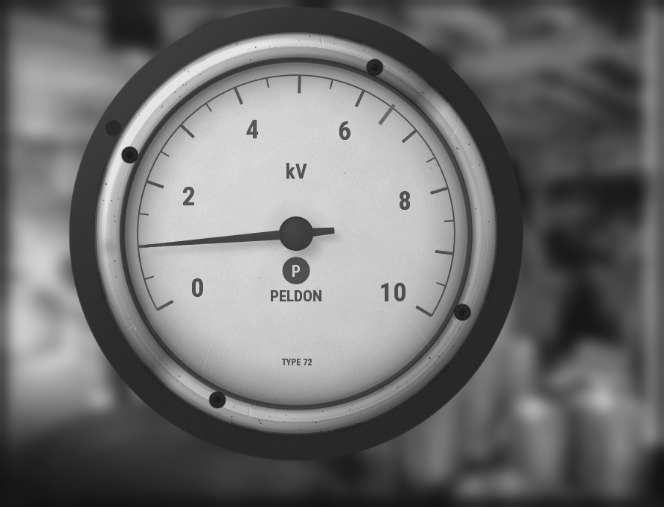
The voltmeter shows 1 kV
